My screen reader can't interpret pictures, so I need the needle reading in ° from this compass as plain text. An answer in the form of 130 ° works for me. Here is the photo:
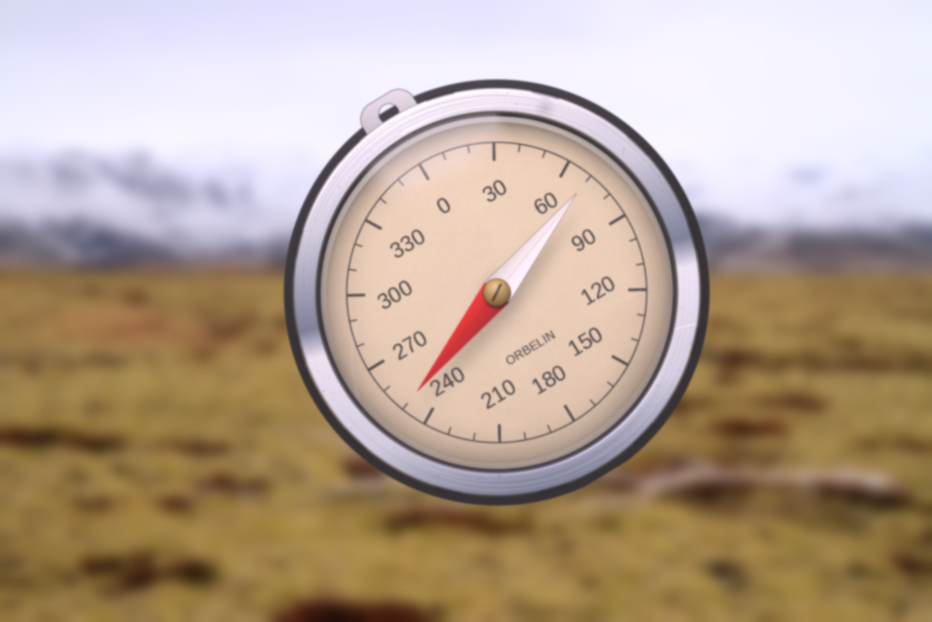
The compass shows 250 °
